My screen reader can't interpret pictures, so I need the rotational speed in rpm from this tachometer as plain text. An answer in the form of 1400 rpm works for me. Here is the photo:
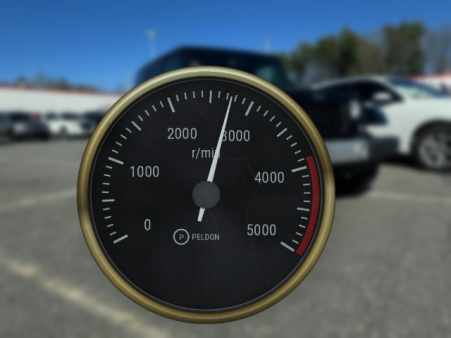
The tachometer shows 2750 rpm
